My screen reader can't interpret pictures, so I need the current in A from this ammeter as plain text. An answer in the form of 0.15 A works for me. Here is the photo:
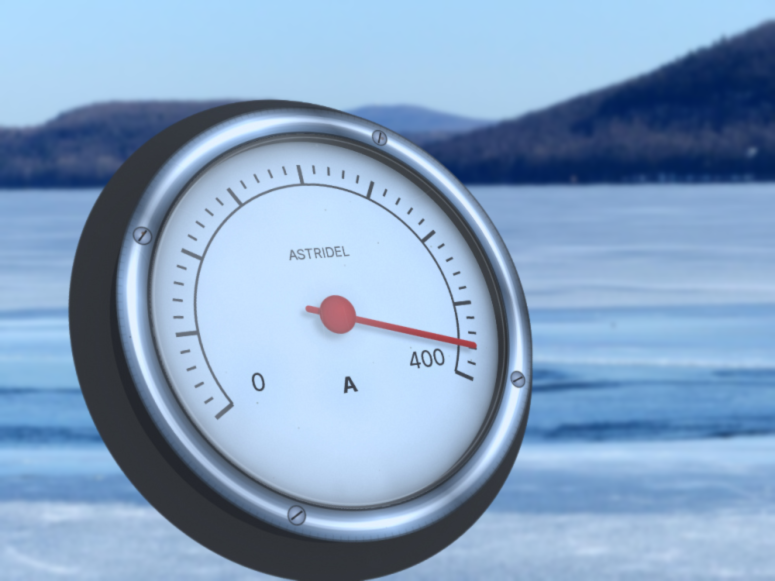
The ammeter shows 380 A
